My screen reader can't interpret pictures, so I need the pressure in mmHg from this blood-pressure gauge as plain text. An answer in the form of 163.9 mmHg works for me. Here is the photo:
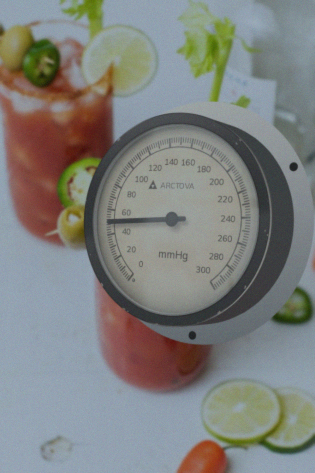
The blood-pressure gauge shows 50 mmHg
